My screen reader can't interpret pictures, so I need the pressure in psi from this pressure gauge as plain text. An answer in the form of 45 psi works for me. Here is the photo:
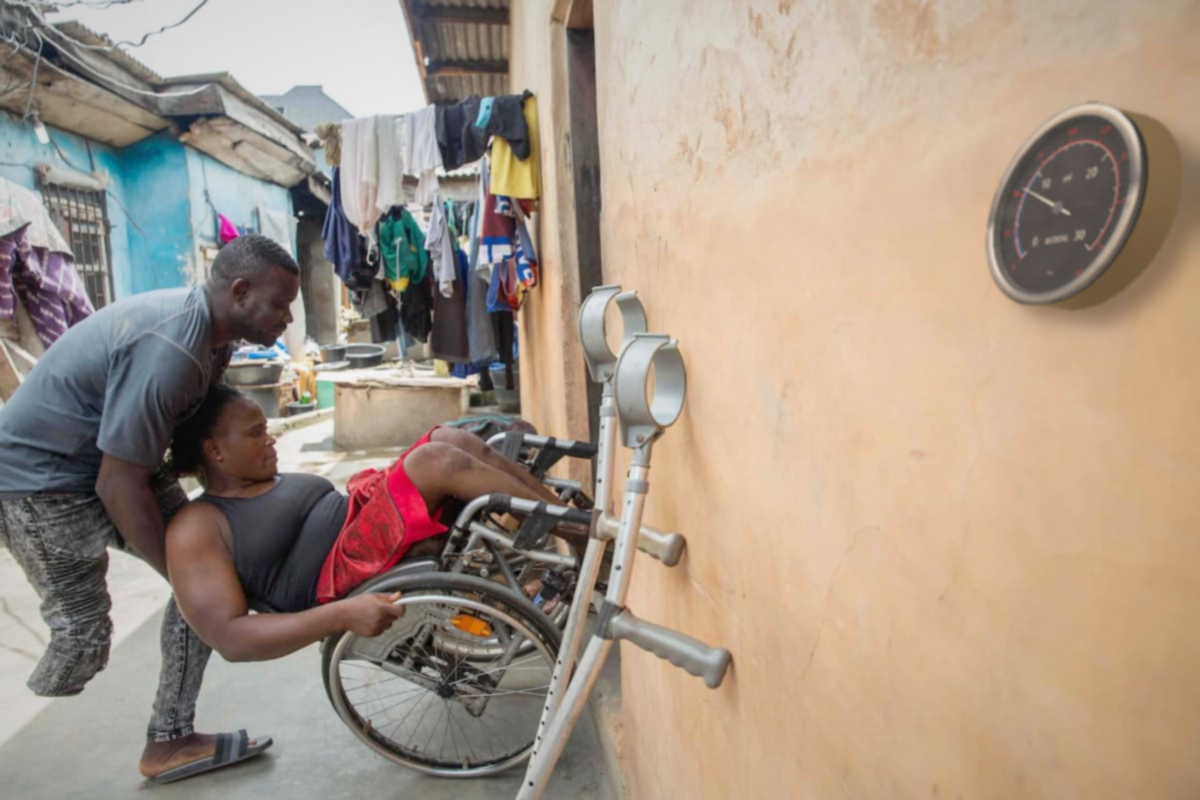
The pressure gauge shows 8 psi
